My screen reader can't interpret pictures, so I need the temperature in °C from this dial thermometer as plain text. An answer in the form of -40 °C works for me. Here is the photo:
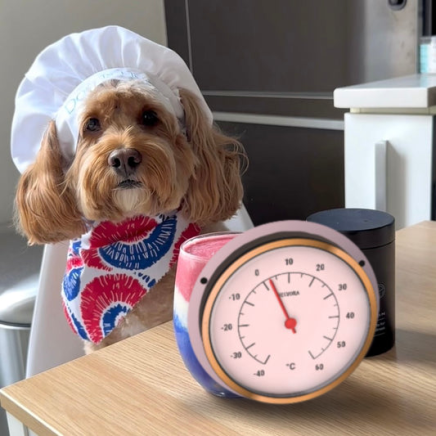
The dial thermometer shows 2.5 °C
